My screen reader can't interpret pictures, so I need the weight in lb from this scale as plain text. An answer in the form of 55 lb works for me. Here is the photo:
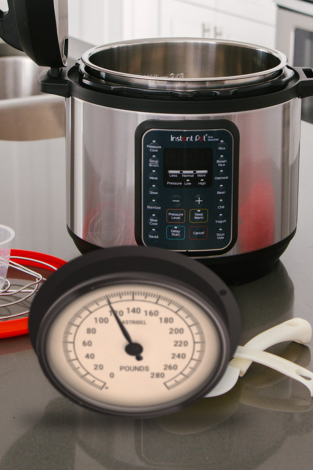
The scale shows 120 lb
